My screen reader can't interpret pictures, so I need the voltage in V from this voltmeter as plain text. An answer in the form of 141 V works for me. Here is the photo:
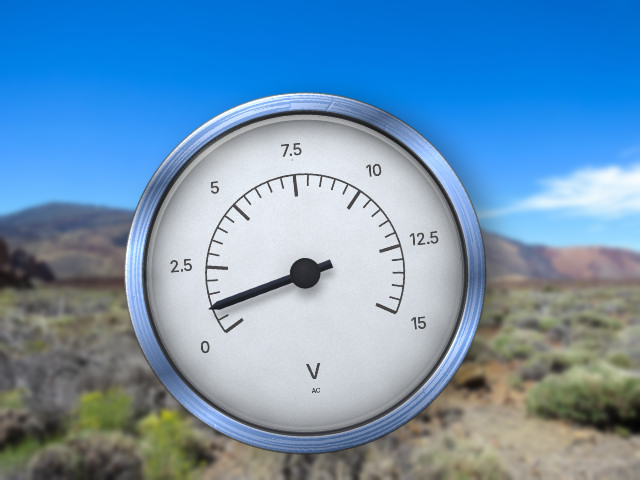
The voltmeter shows 1 V
